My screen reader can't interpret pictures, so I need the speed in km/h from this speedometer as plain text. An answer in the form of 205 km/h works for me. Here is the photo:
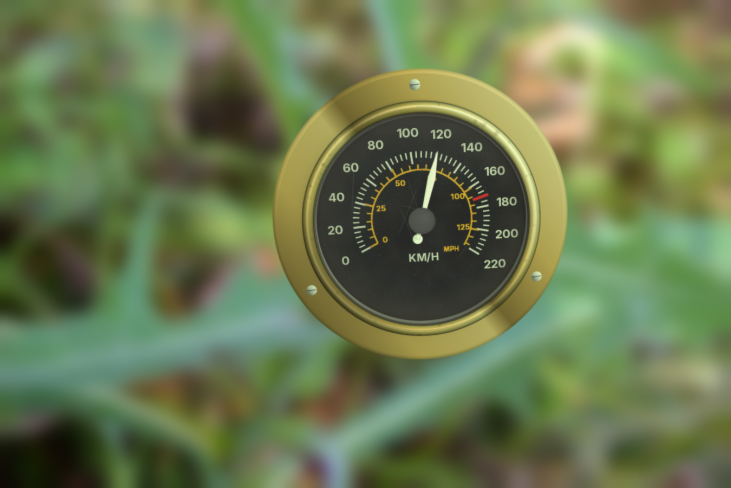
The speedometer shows 120 km/h
